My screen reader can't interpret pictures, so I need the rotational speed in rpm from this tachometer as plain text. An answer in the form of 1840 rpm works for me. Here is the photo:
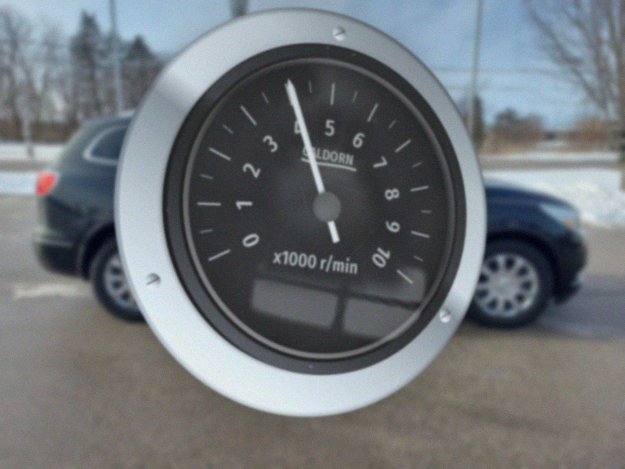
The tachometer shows 4000 rpm
